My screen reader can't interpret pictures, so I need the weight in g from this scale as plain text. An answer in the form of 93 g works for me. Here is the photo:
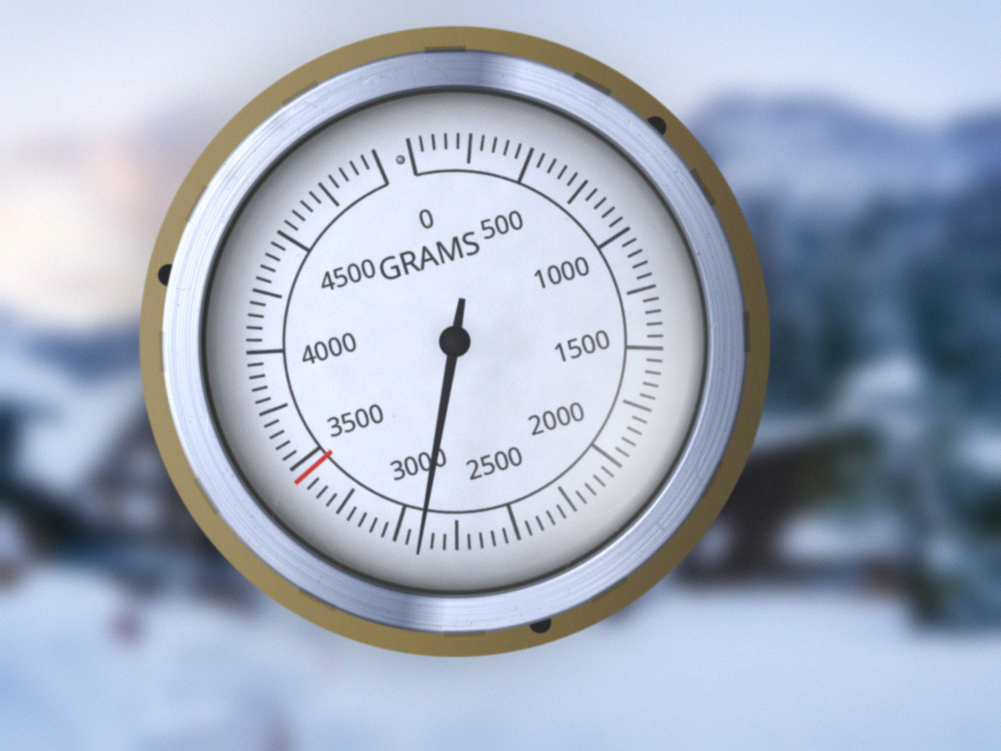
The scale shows 2900 g
